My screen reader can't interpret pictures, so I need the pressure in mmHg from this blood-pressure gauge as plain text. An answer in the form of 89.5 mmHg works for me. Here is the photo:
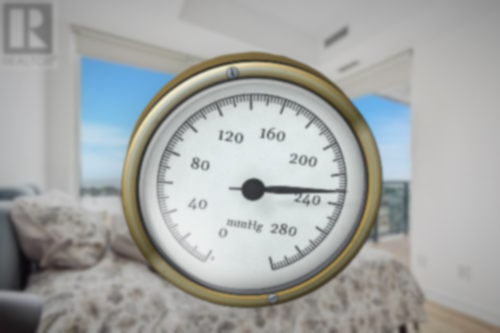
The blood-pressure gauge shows 230 mmHg
